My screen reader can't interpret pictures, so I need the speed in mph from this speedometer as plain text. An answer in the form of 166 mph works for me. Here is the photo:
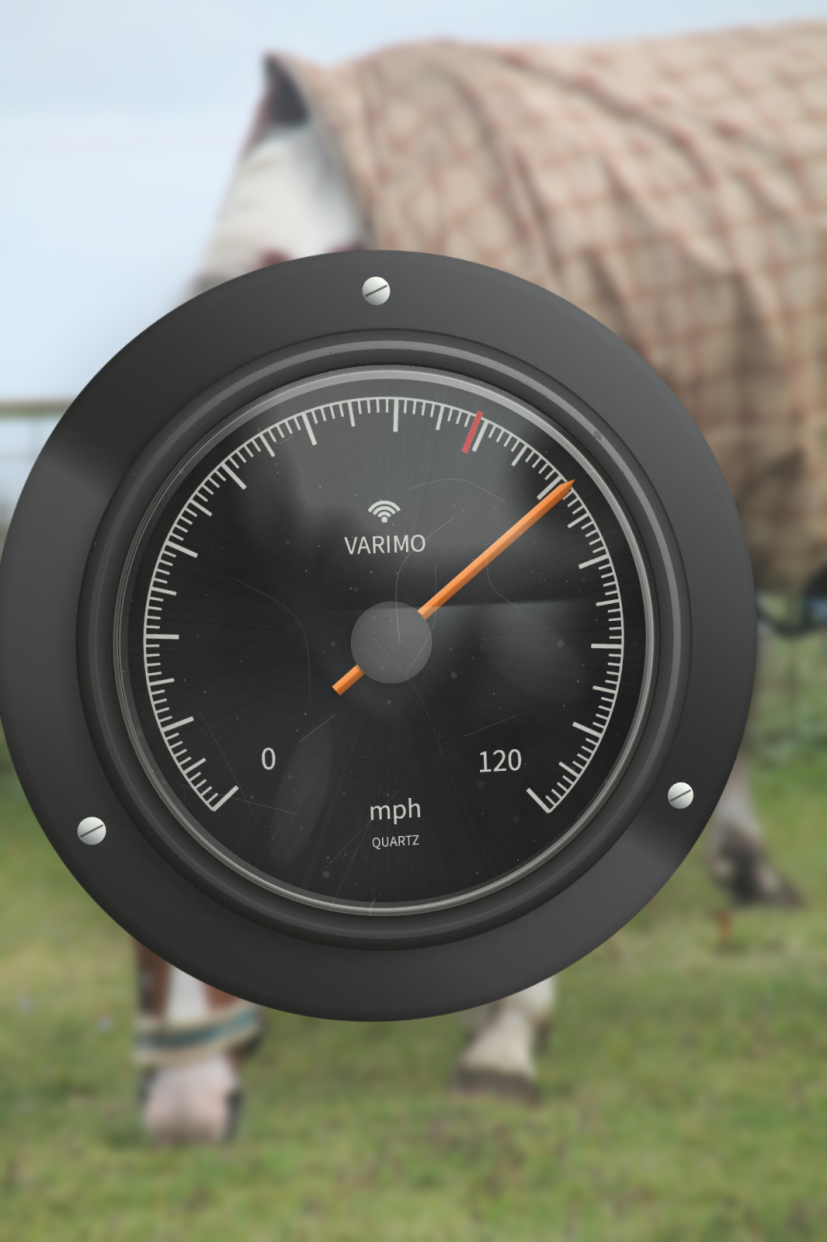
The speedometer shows 81 mph
